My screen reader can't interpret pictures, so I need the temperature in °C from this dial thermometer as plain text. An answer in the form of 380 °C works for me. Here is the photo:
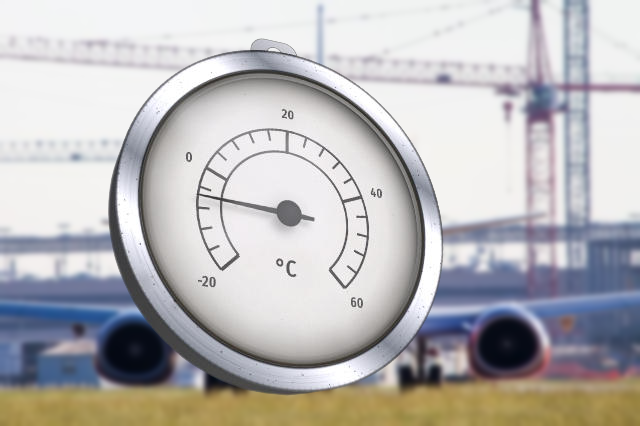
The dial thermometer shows -6 °C
